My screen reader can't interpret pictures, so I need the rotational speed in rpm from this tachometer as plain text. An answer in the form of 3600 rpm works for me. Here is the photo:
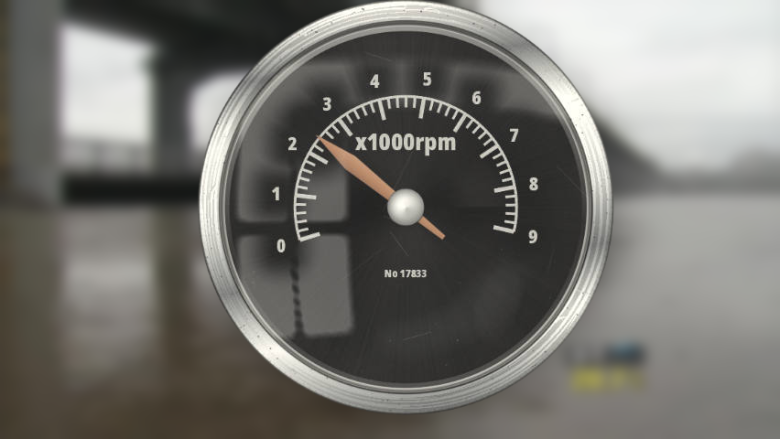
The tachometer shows 2400 rpm
